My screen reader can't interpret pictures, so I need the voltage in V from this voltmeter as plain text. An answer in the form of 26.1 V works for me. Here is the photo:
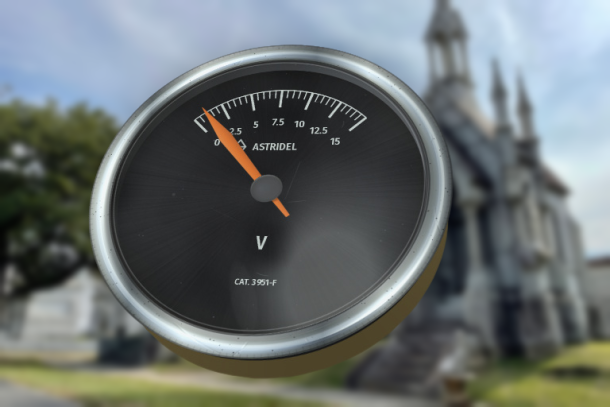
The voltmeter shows 1 V
